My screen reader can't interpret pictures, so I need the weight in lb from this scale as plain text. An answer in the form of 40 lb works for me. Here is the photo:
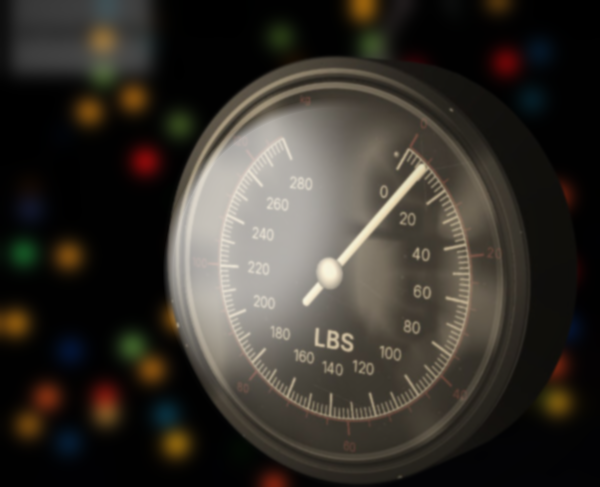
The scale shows 10 lb
